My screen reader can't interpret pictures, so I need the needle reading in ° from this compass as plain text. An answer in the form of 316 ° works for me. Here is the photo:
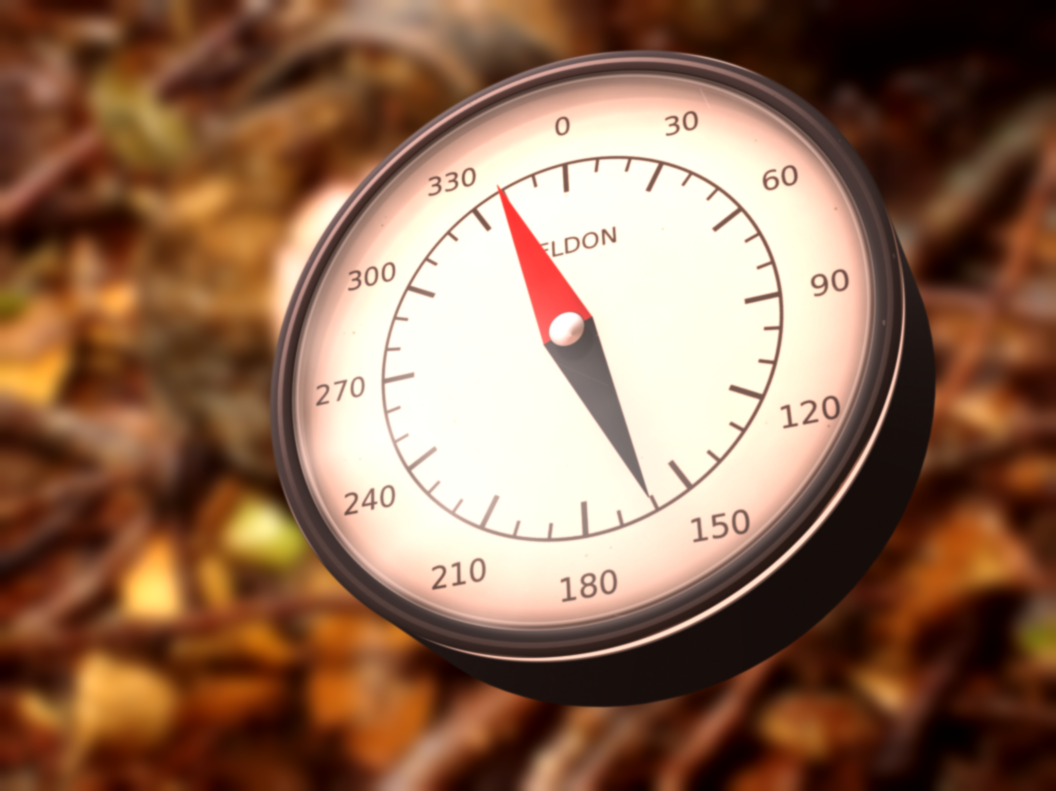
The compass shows 340 °
